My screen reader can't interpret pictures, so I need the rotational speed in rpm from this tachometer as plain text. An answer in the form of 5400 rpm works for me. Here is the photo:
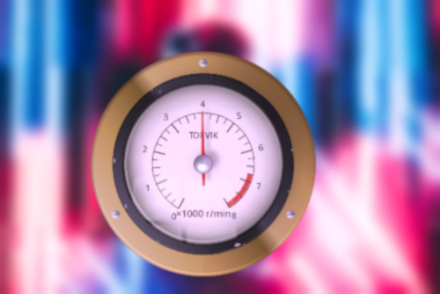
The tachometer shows 4000 rpm
